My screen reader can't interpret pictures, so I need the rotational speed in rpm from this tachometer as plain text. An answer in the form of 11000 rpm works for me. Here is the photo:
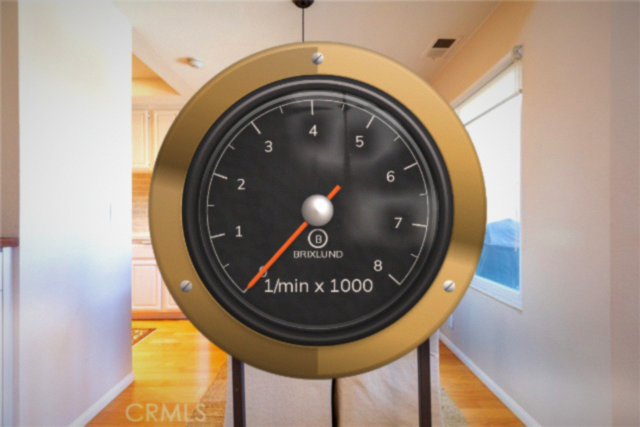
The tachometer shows 0 rpm
